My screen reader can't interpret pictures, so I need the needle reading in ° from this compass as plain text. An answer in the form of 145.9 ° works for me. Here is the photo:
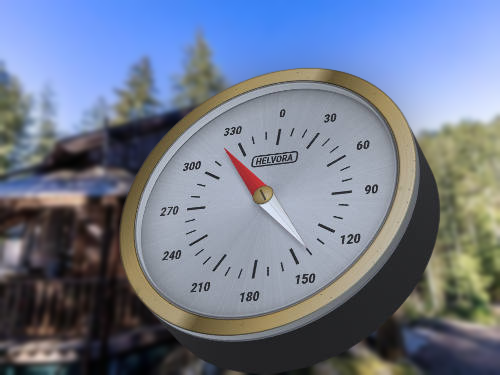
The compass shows 320 °
